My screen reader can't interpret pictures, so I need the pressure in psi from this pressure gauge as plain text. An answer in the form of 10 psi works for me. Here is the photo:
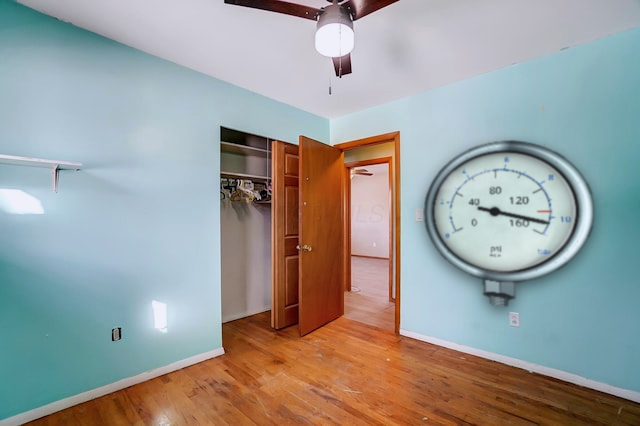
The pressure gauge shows 150 psi
